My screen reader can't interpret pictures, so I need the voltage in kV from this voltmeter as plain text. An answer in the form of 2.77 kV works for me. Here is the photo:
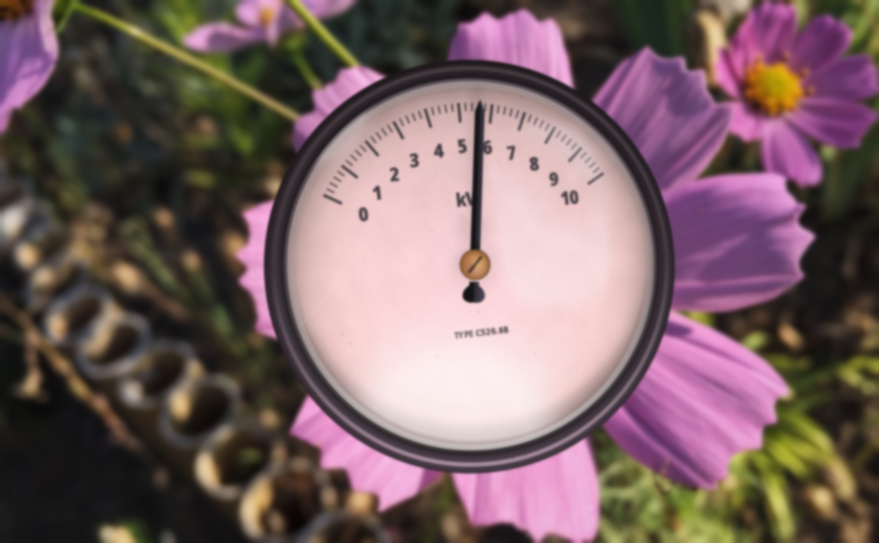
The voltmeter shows 5.6 kV
